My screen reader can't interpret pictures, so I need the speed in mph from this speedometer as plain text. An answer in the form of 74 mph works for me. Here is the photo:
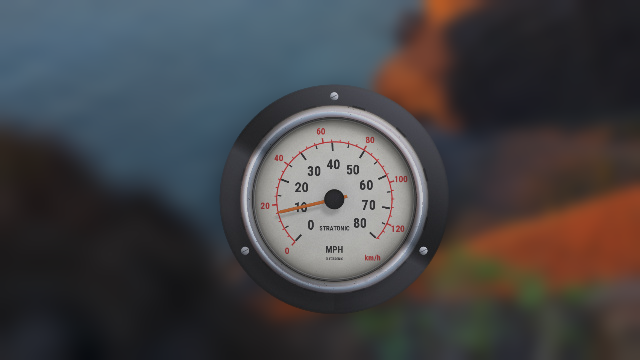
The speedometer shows 10 mph
